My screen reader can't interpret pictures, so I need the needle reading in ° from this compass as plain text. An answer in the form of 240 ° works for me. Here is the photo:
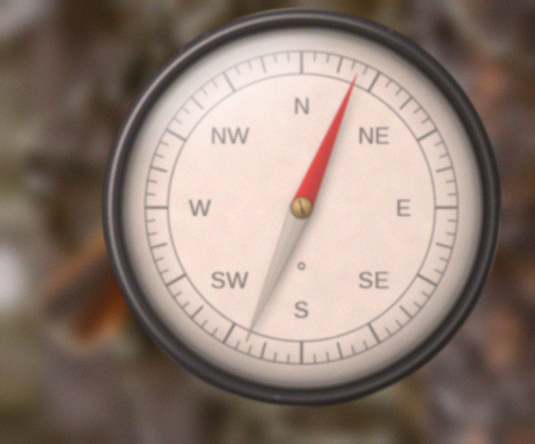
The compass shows 22.5 °
